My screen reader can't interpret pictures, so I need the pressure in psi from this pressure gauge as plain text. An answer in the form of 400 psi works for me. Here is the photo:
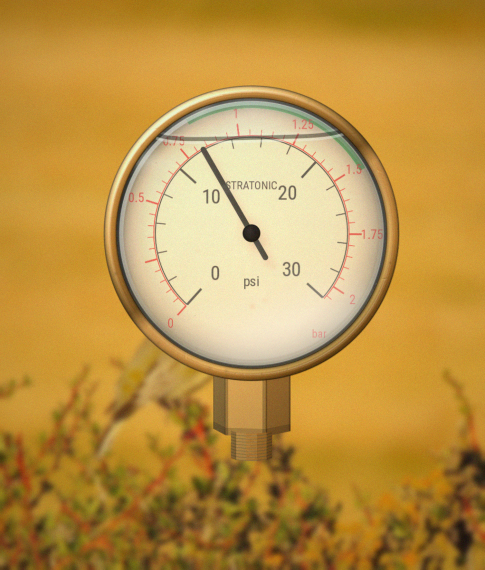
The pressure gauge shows 12 psi
